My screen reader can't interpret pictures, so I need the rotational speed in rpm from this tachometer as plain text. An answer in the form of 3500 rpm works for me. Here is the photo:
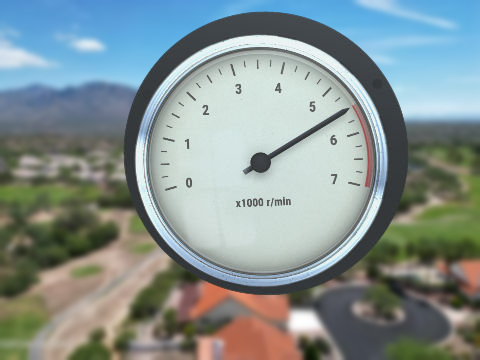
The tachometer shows 5500 rpm
